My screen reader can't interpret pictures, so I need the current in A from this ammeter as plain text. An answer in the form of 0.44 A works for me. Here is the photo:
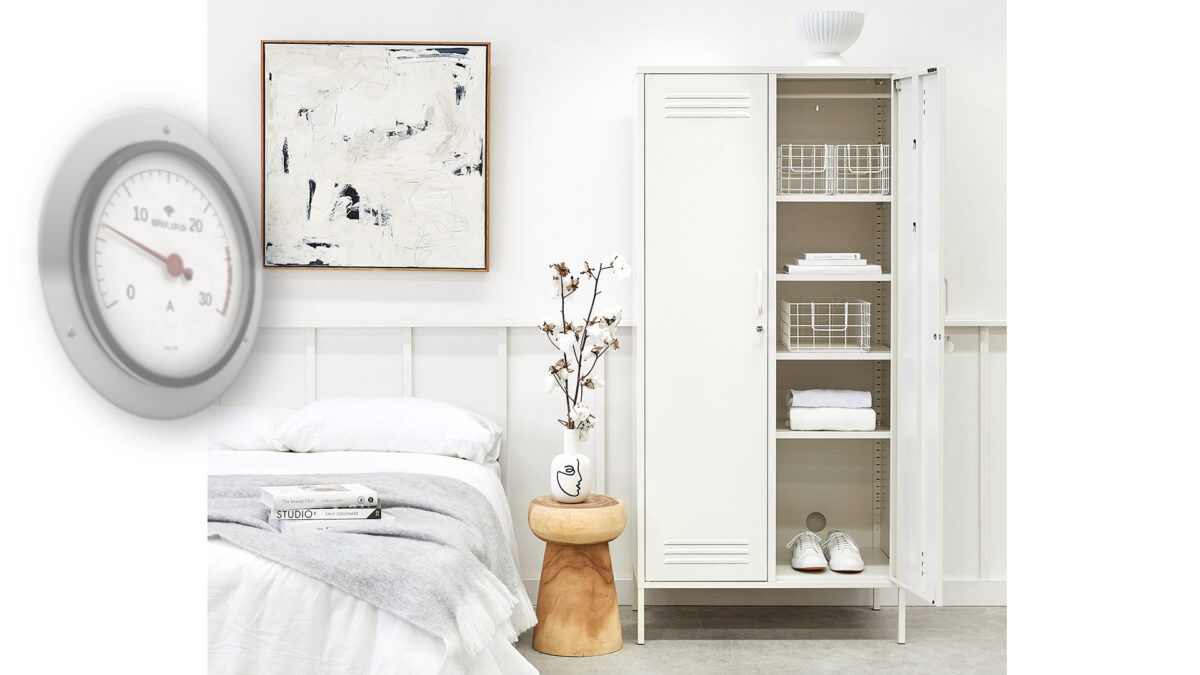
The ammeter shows 6 A
